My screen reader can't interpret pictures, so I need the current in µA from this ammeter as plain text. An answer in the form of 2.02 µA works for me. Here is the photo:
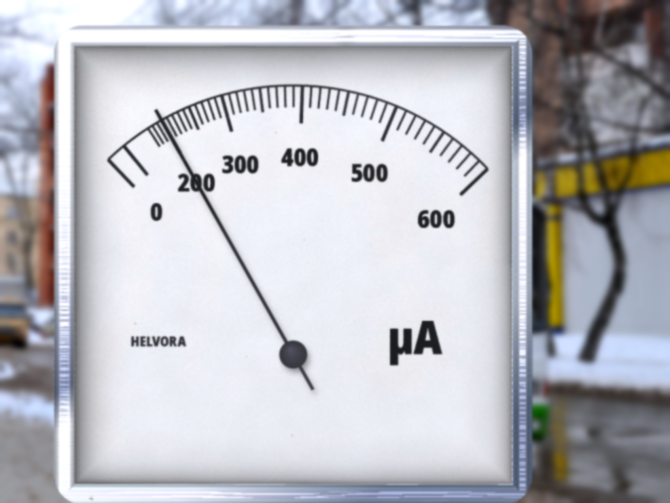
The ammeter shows 200 µA
